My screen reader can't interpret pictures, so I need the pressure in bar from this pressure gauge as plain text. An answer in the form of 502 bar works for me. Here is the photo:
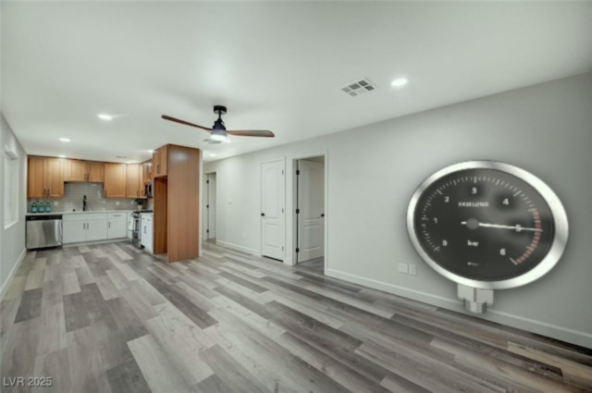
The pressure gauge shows 5 bar
